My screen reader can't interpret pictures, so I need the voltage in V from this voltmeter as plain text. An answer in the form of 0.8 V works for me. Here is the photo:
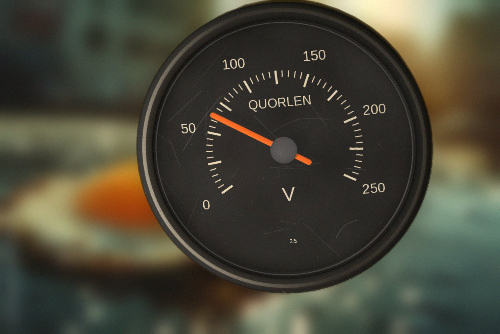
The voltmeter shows 65 V
